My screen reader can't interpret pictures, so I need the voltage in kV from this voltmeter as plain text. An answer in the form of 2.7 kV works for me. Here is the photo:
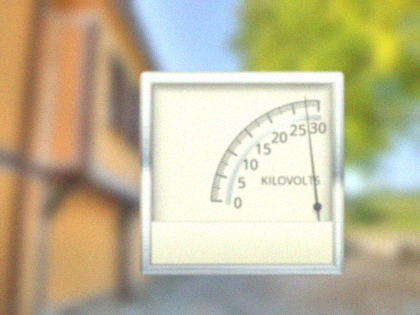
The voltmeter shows 27.5 kV
